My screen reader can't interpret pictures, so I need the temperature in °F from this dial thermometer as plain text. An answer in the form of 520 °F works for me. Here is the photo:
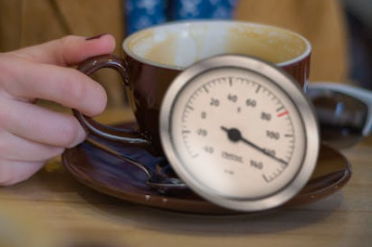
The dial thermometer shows 120 °F
